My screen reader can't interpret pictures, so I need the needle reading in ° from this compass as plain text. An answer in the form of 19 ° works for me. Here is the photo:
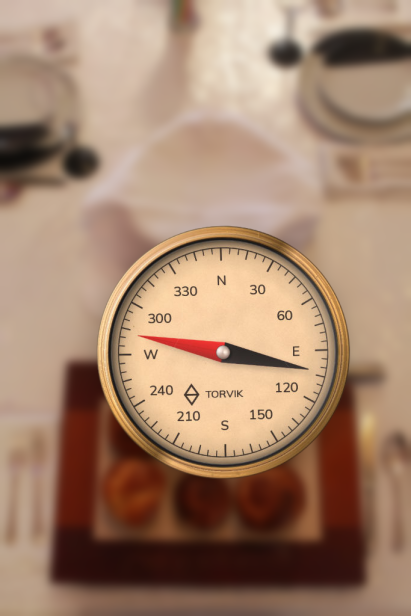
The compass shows 282.5 °
